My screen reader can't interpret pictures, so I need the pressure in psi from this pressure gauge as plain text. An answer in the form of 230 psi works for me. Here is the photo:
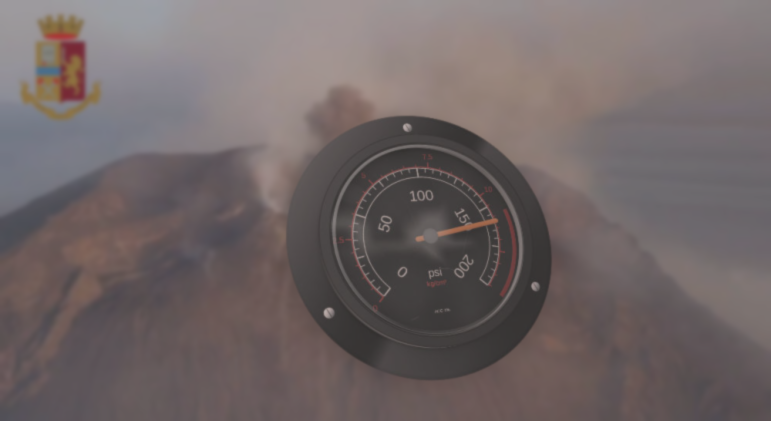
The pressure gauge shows 160 psi
